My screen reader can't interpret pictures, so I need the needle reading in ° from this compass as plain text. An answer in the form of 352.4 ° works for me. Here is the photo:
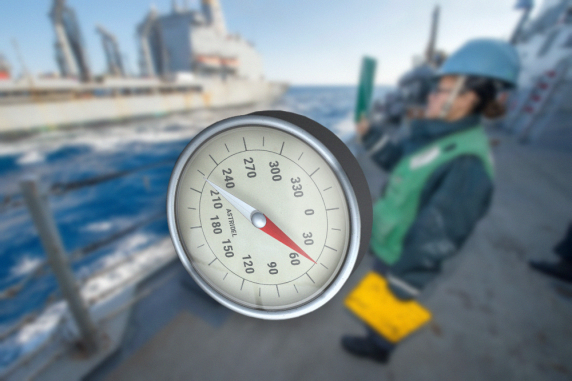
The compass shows 45 °
